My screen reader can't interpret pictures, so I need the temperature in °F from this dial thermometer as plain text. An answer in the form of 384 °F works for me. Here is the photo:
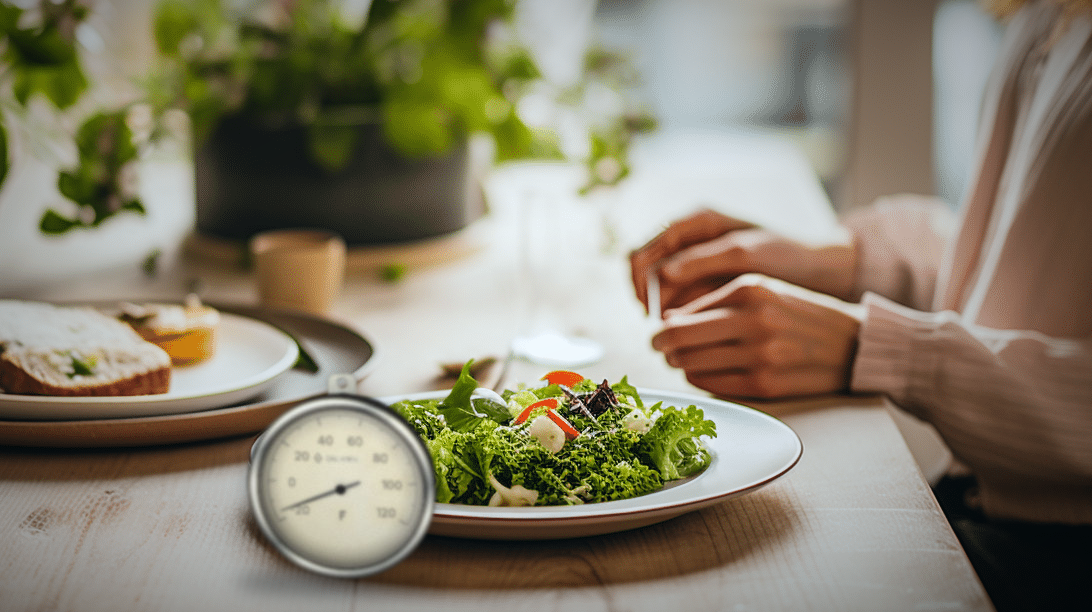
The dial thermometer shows -15 °F
